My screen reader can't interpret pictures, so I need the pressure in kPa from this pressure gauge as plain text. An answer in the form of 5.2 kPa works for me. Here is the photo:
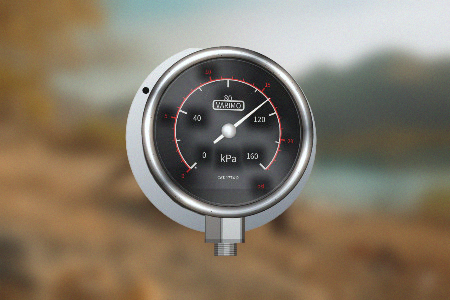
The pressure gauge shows 110 kPa
